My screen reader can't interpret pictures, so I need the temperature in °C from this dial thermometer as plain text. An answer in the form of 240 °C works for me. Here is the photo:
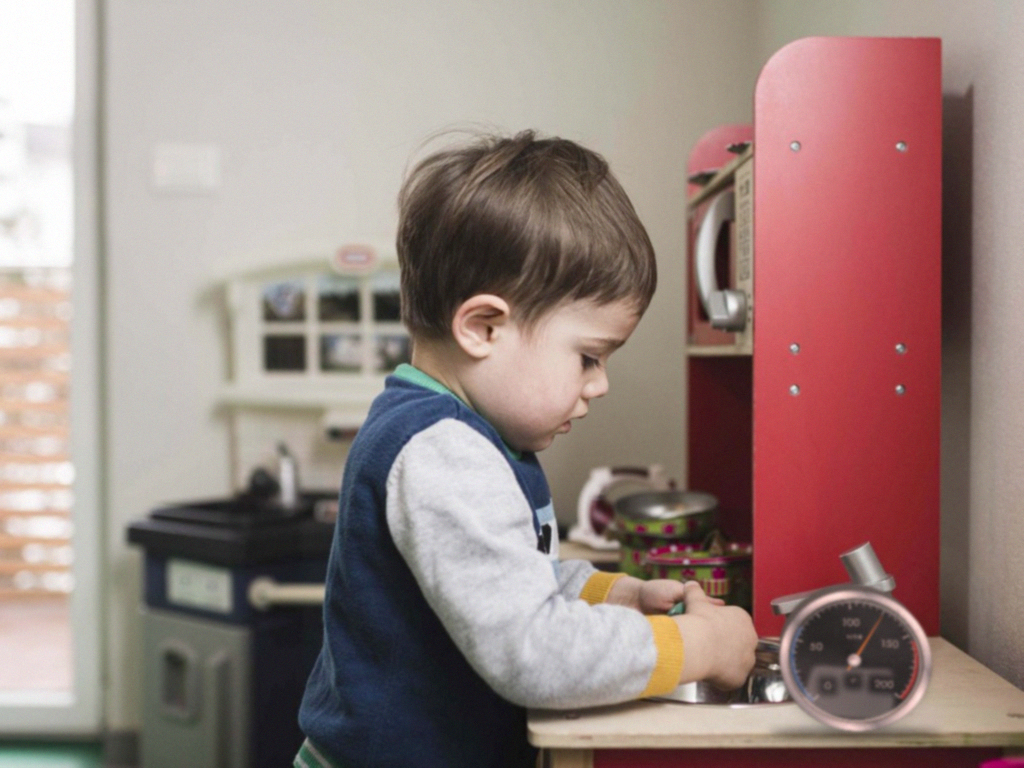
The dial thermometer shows 125 °C
